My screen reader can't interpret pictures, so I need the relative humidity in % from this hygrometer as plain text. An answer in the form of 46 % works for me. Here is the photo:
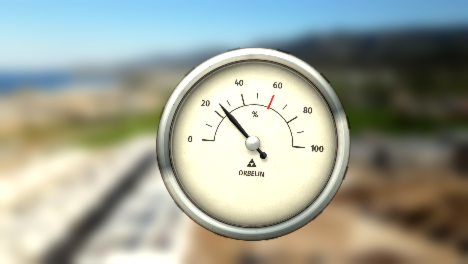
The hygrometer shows 25 %
